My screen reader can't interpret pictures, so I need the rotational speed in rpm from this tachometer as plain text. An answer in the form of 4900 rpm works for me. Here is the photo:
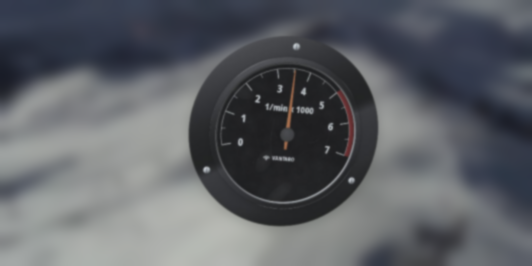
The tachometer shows 3500 rpm
